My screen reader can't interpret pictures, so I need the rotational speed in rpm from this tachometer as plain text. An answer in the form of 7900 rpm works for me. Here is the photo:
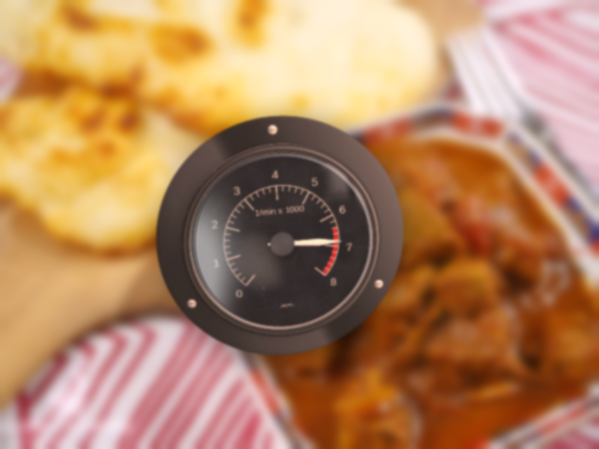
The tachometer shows 6800 rpm
